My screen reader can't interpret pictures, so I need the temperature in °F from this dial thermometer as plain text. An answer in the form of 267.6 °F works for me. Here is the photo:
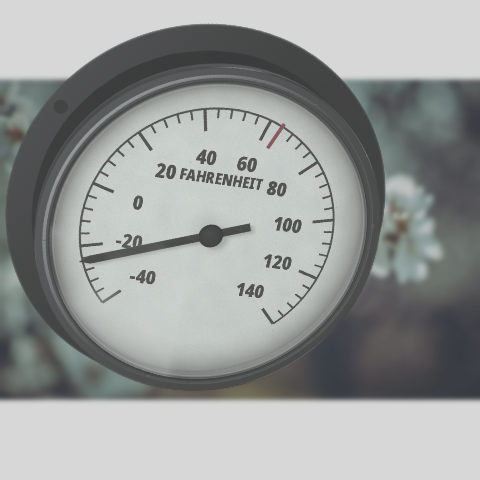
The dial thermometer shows -24 °F
